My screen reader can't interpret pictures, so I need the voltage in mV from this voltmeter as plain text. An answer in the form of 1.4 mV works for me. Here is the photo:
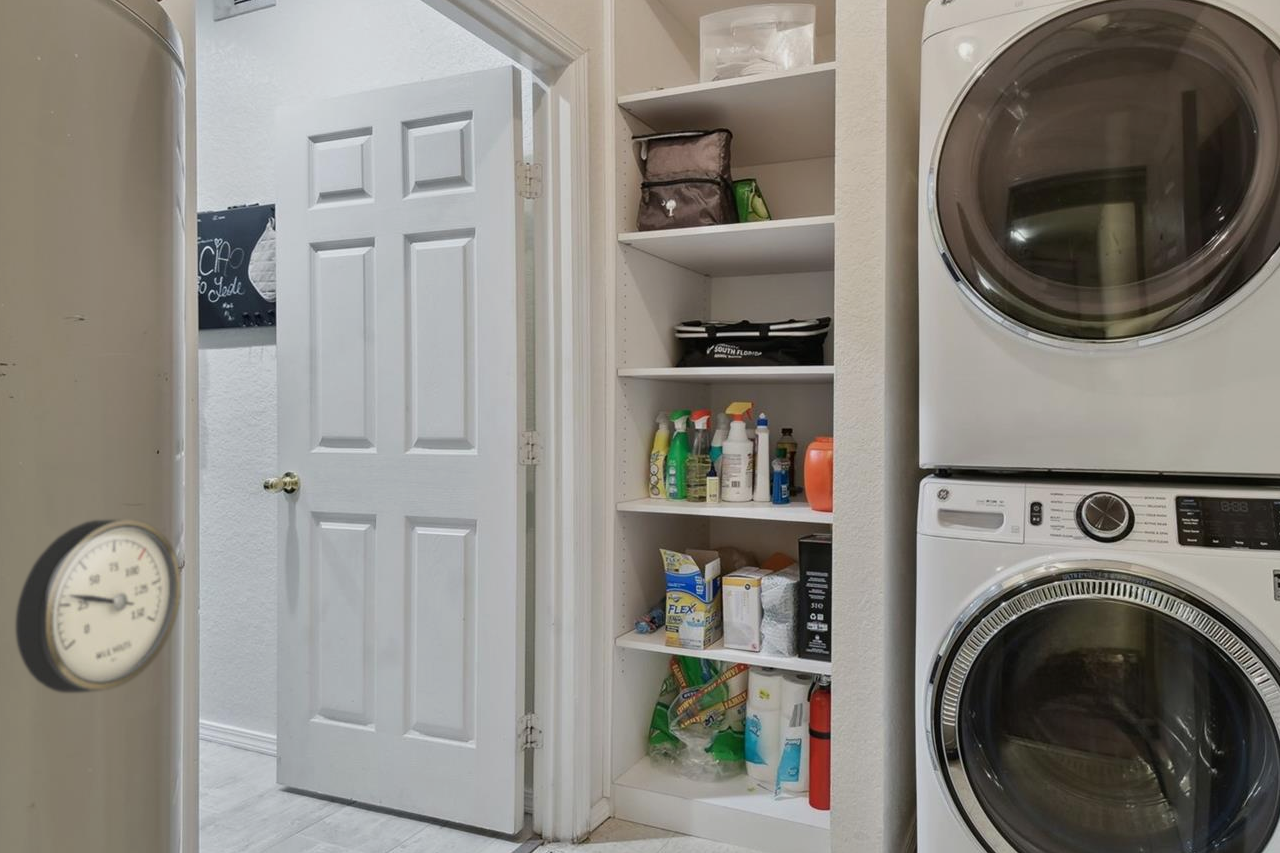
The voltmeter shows 30 mV
